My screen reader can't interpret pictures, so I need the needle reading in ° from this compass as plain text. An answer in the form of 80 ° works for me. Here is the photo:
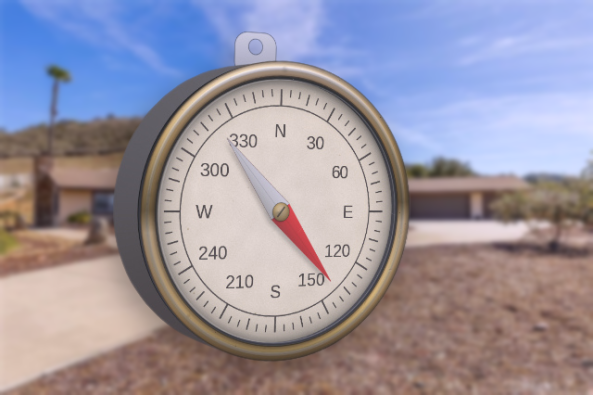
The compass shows 140 °
